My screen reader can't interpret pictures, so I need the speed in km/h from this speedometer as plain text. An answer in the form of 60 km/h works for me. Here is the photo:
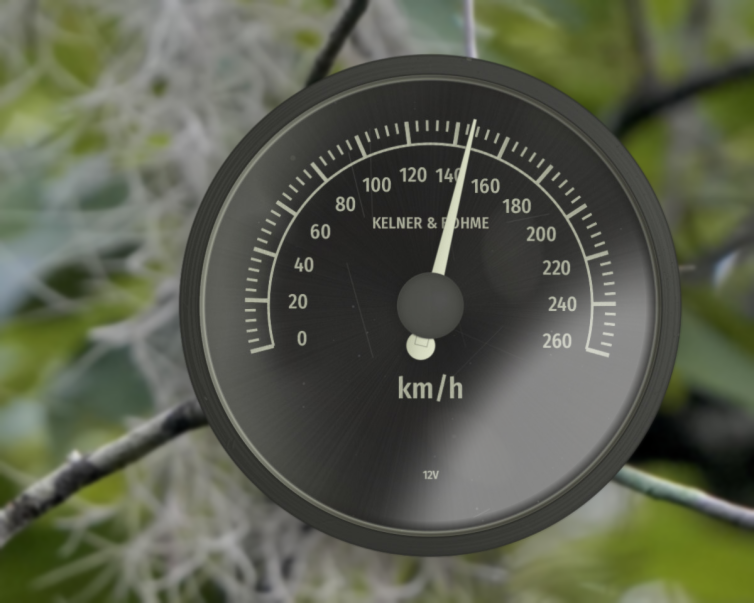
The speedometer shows 146 km/h
